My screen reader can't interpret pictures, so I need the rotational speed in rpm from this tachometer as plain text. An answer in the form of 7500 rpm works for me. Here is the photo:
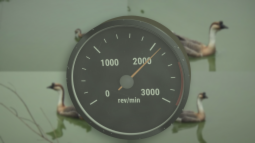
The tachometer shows 2100 rpm
